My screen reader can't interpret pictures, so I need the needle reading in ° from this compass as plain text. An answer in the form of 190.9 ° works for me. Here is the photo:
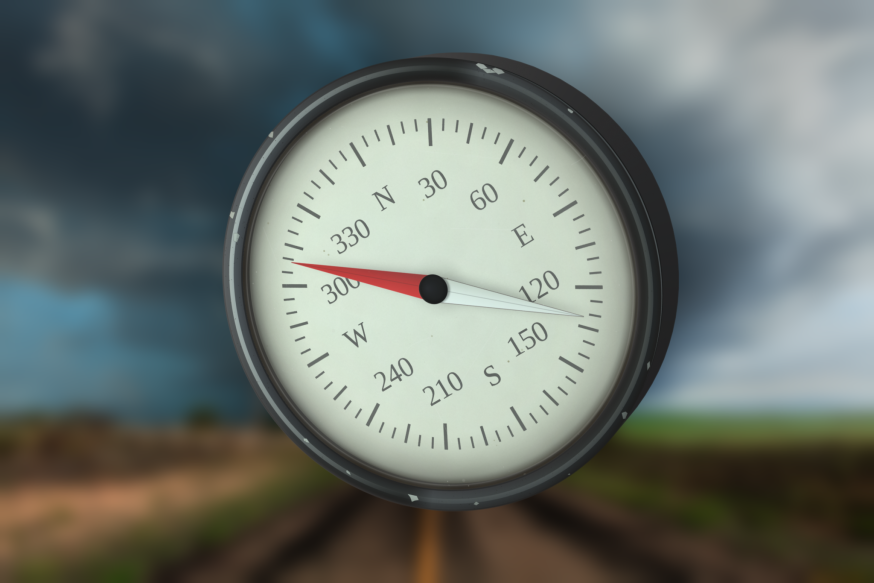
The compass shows 310 °
